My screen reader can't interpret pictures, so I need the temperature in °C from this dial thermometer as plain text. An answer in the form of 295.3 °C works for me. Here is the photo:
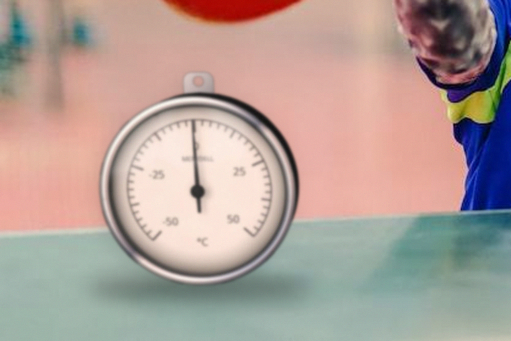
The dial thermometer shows 0 °C
